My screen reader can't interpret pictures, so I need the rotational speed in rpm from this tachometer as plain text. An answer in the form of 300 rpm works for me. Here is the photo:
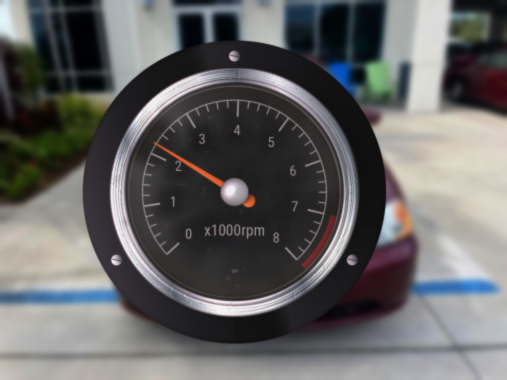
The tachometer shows 2200 rpm
